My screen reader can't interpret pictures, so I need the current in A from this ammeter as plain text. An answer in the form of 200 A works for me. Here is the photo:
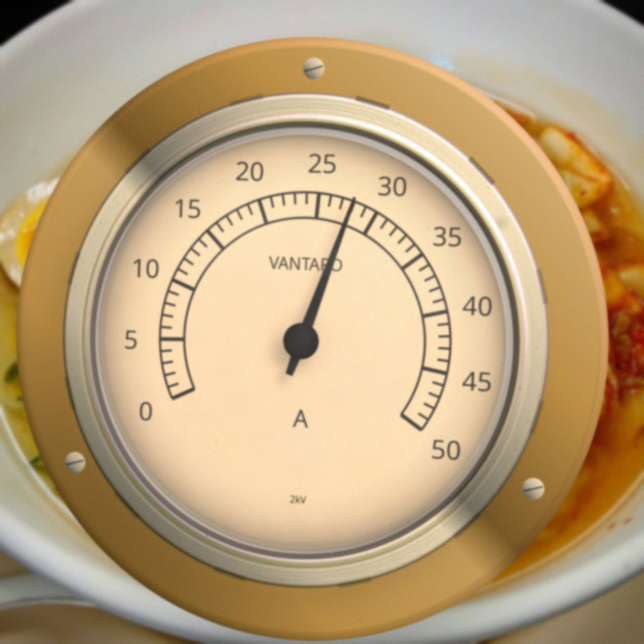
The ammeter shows 28 A
